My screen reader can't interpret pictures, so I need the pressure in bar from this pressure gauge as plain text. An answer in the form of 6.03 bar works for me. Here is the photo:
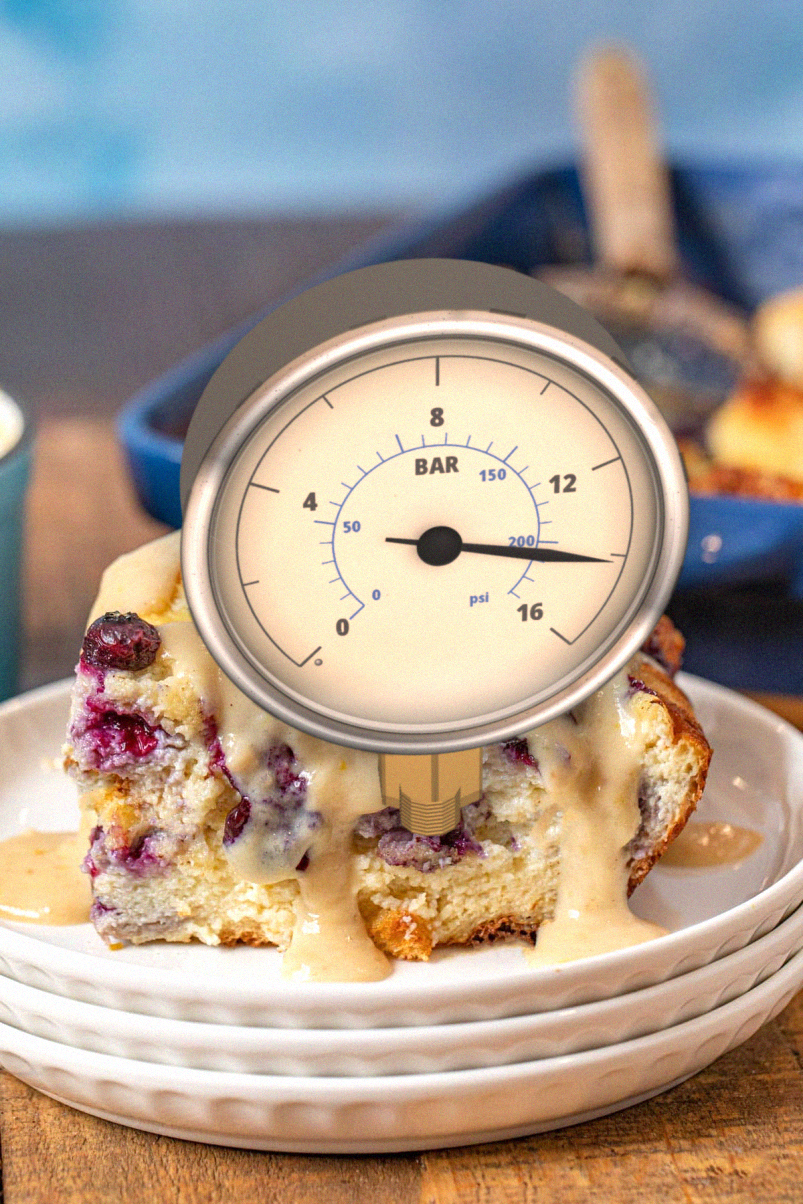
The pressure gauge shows 14 bar
